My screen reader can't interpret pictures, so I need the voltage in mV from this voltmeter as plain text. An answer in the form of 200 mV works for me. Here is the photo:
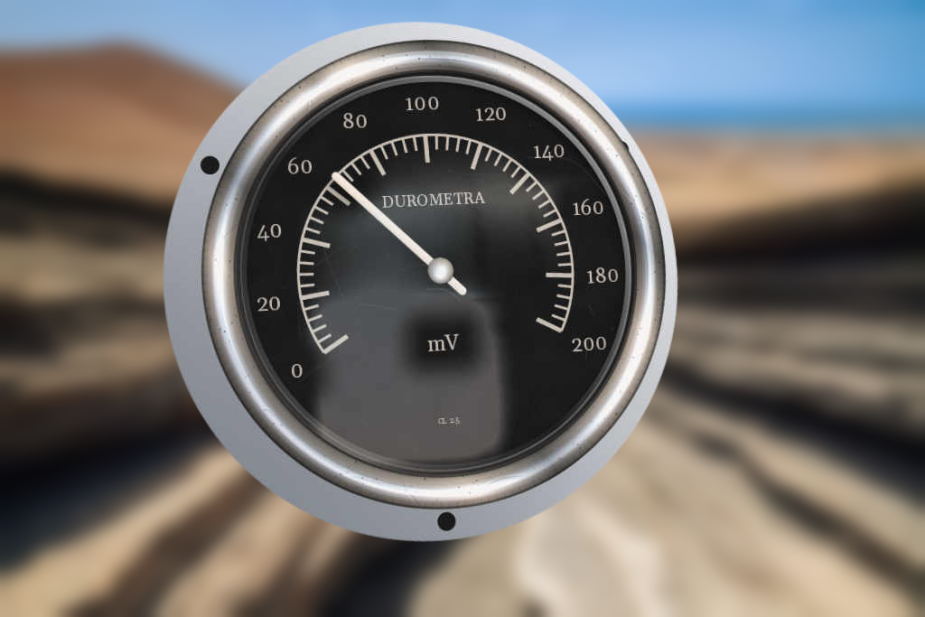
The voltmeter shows 64 mV
